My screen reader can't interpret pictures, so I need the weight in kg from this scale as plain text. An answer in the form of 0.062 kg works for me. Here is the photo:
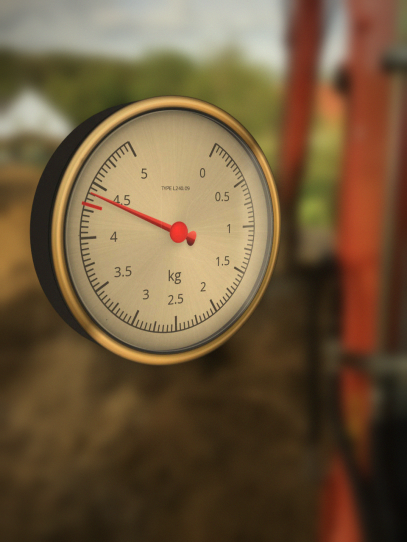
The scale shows 4.4 kg
